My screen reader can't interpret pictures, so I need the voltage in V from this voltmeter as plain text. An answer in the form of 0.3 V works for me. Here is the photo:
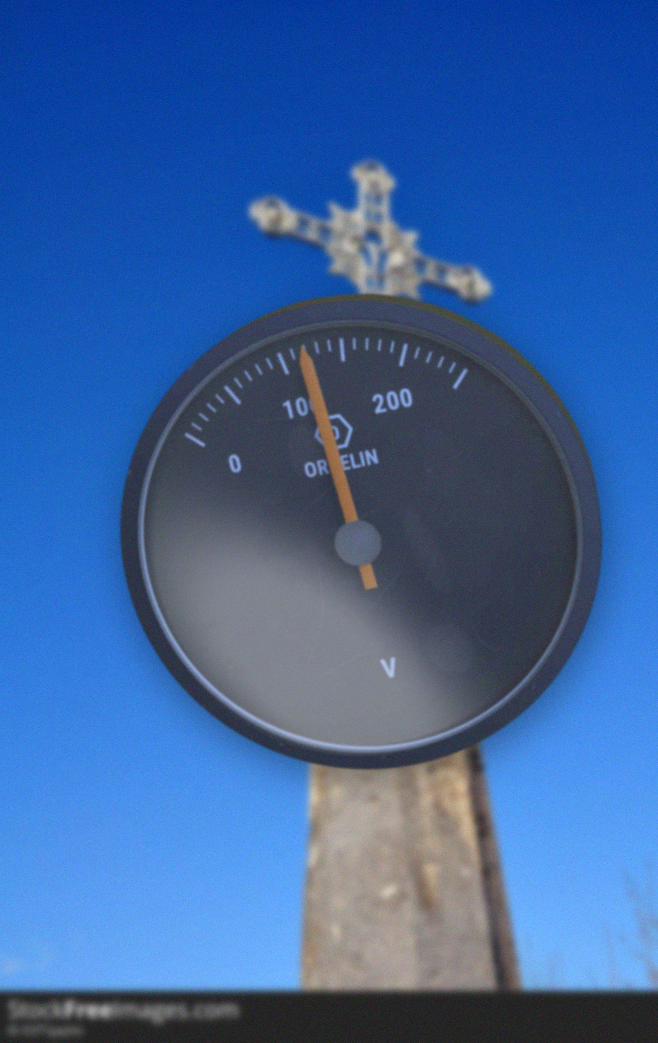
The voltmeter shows 120 V
